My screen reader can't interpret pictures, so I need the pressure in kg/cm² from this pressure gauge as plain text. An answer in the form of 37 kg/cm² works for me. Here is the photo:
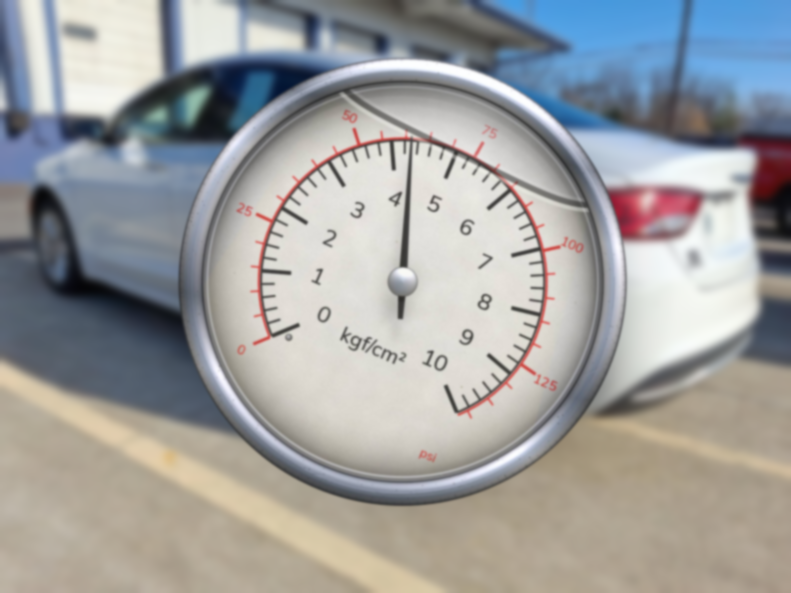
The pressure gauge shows 4.3 kg/cm²
